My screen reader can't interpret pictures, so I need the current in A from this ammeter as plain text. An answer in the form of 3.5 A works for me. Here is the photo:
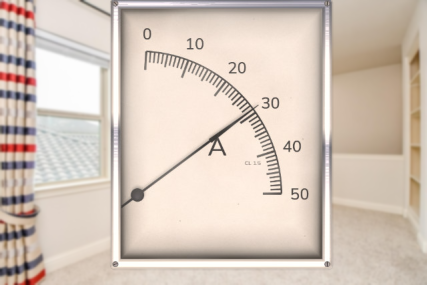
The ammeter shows 29 A
